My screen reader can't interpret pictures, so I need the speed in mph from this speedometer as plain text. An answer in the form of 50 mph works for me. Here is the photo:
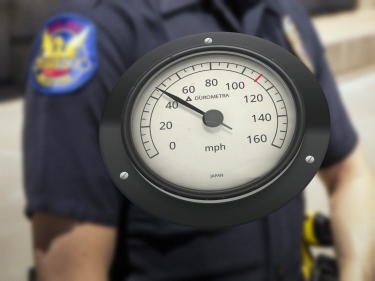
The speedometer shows 45 mph
